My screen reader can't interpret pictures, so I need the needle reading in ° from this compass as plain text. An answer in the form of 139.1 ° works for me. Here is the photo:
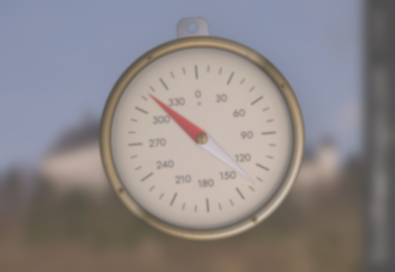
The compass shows 315 °
